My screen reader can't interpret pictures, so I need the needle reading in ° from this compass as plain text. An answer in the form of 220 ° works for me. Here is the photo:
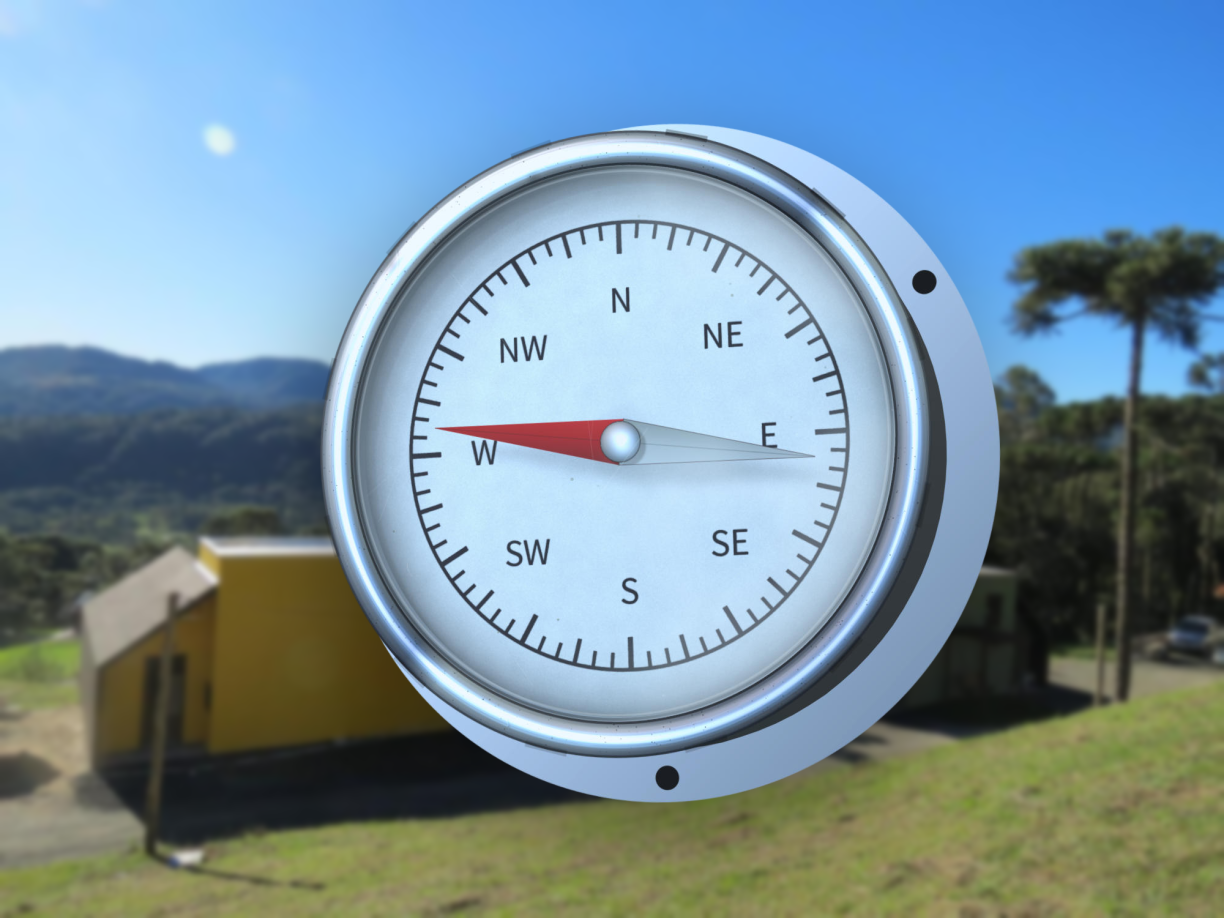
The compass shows 277.5 °
